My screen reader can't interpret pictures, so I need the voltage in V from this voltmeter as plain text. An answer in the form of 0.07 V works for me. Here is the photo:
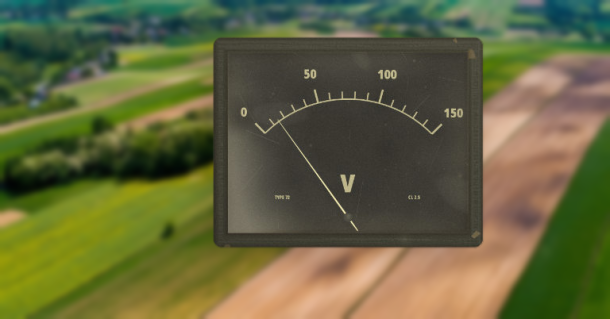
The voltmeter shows 15 V
